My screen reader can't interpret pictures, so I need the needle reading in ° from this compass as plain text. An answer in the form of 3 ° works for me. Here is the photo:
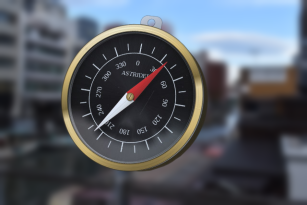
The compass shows 37.5 °
